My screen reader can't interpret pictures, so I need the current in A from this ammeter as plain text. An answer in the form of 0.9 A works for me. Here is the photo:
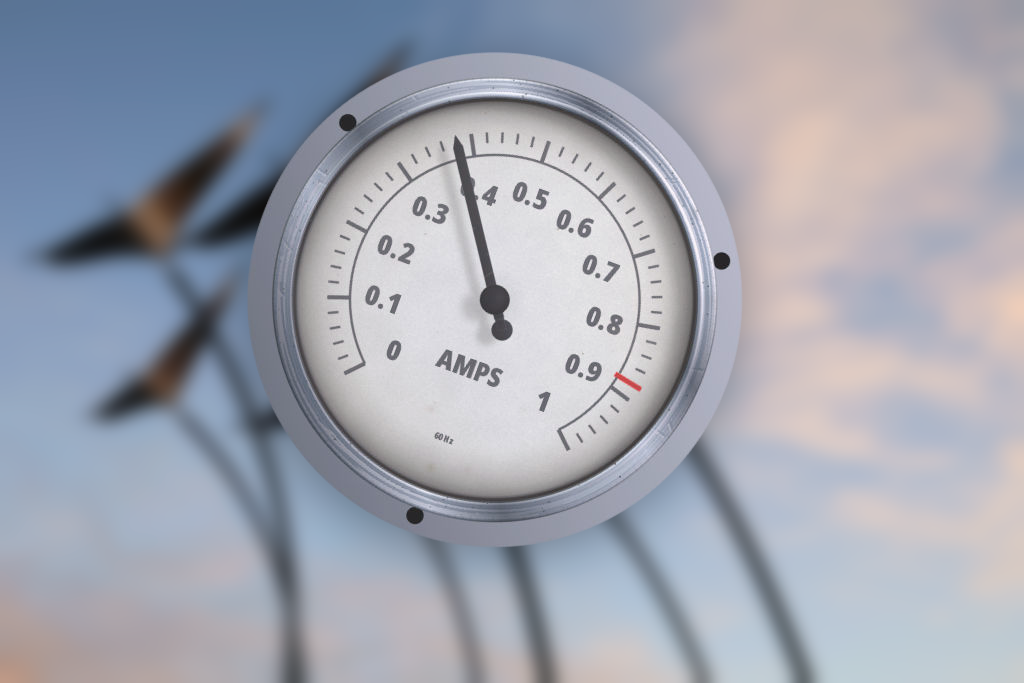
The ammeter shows 0.38 A
